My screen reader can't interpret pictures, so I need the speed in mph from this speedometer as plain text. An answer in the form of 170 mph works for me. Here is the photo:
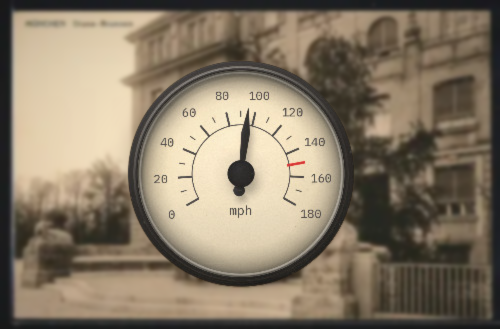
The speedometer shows 95 mph
